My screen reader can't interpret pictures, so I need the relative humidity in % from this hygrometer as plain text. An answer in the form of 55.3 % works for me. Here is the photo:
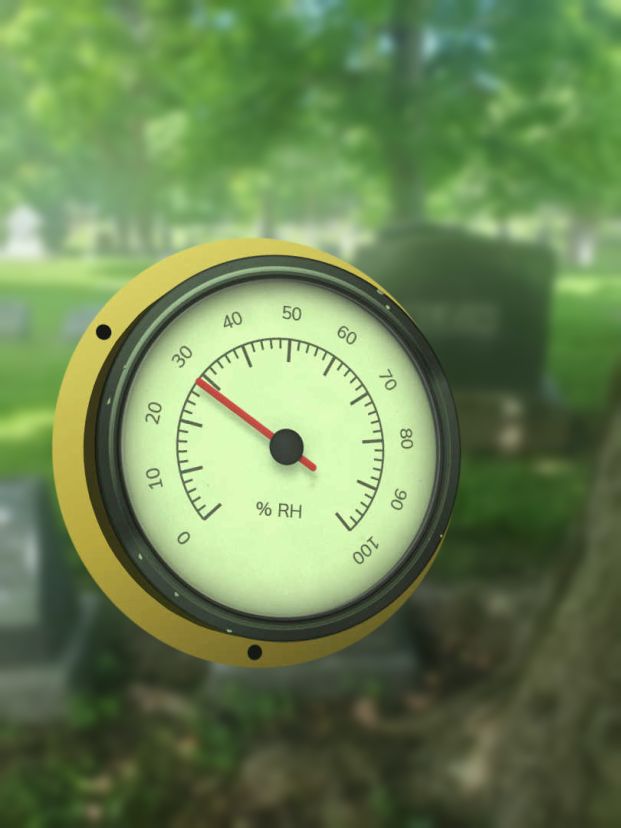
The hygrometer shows 28 %
